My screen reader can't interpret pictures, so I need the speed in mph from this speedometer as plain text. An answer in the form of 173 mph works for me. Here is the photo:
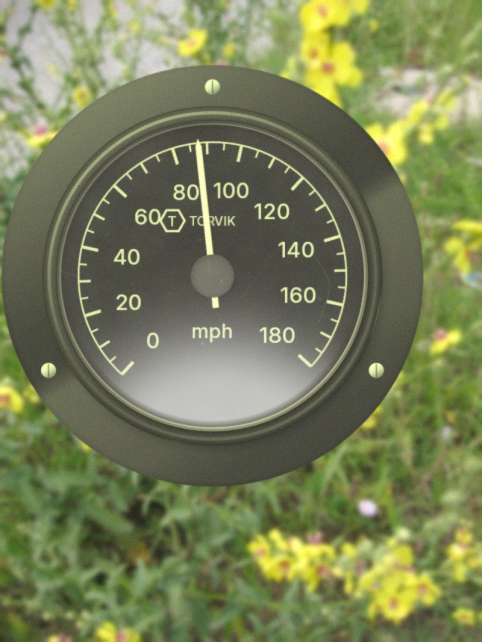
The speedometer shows 87.5 mph
